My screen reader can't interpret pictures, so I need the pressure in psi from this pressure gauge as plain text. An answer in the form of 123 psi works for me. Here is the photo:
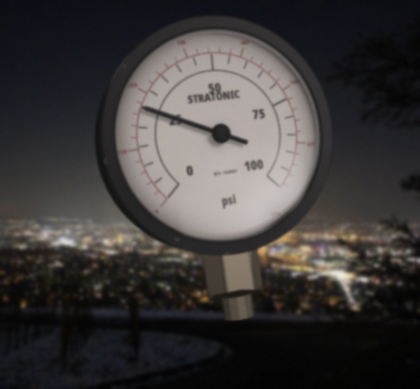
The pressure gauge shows 25 psi
